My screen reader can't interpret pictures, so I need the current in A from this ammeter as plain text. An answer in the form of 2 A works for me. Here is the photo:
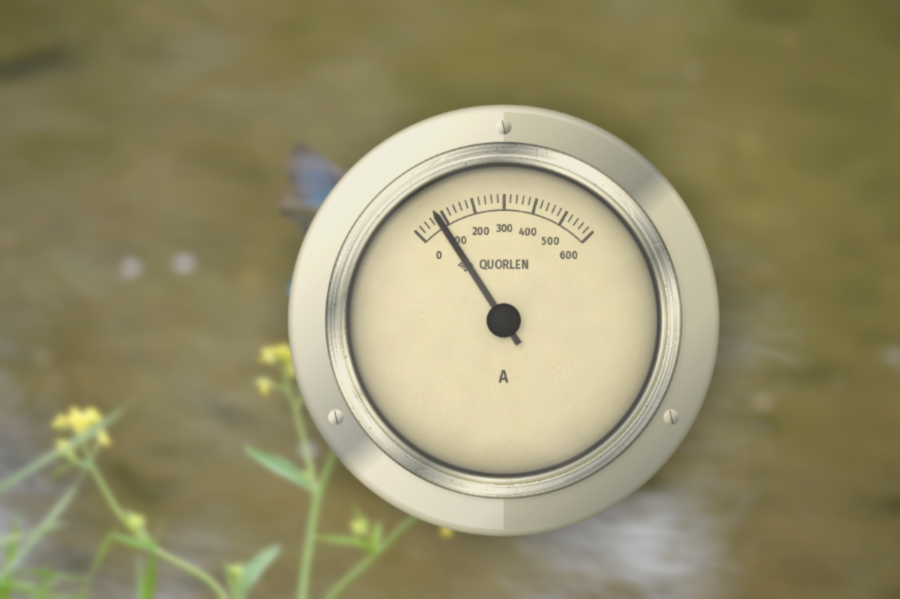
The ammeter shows 80 A
